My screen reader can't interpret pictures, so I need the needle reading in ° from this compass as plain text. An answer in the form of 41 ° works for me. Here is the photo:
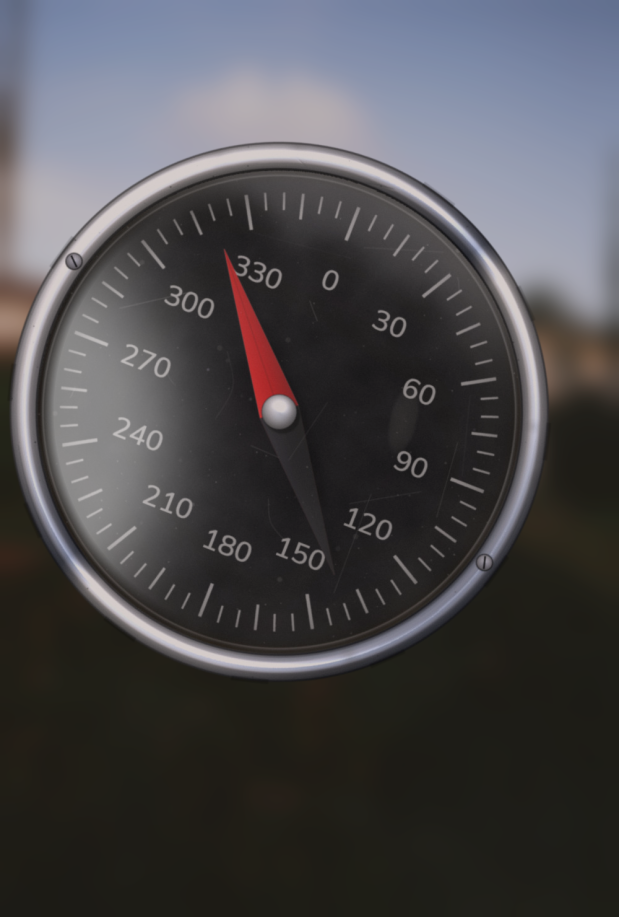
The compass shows 320 °
